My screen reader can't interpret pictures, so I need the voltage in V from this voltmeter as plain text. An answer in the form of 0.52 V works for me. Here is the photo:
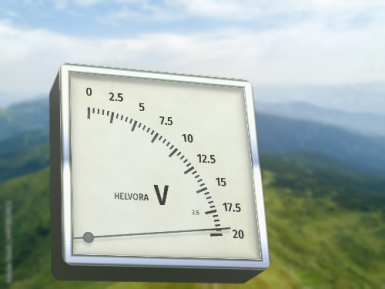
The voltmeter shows 19.5 V
